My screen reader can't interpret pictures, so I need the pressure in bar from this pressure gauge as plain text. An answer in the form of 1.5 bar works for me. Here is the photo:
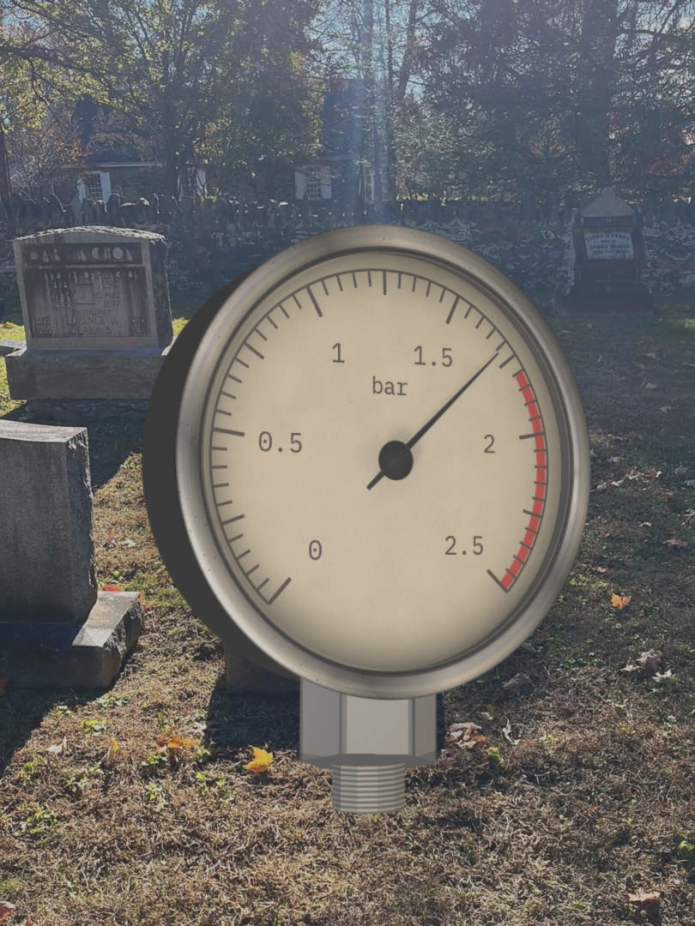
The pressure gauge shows 1.7 bar
